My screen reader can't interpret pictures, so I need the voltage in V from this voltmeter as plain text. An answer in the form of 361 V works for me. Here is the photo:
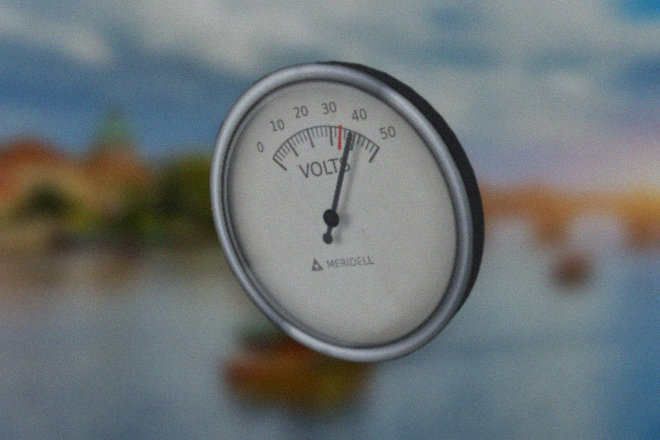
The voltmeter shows 40 V
